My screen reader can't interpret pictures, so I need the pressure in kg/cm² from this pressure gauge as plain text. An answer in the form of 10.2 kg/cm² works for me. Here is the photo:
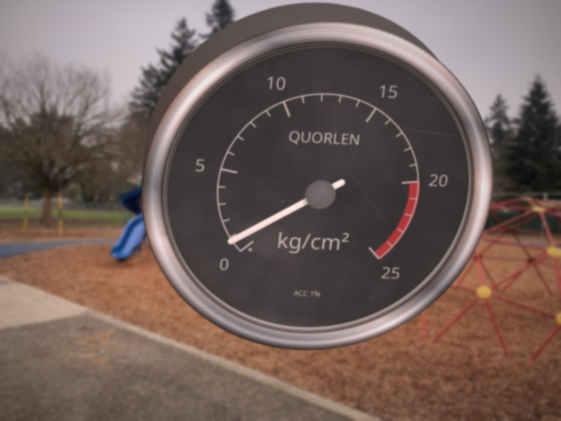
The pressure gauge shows 1 kg/cm²
